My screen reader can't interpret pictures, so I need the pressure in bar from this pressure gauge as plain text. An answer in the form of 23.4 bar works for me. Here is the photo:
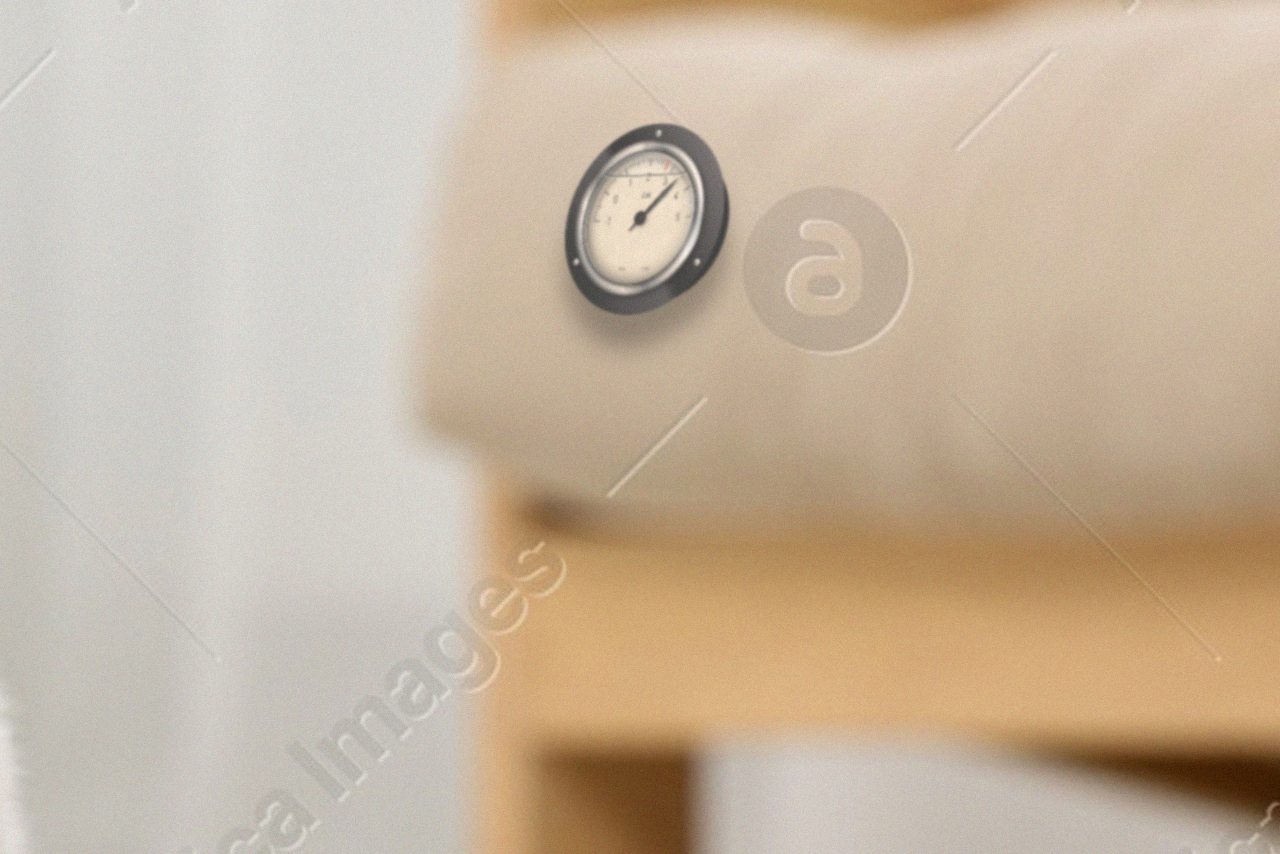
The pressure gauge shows 3.5 bar
